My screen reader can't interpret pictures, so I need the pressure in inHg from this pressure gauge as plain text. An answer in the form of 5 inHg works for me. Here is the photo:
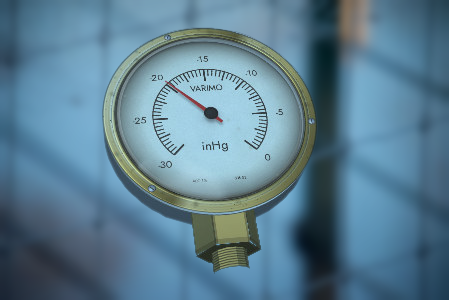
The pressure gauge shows -20 inHg
